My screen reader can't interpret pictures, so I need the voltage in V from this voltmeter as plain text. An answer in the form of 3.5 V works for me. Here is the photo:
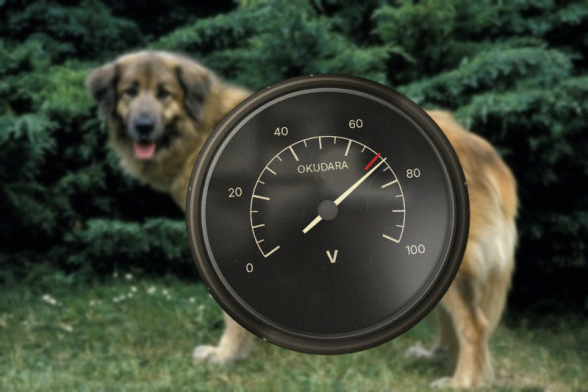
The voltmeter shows 72.5 V
